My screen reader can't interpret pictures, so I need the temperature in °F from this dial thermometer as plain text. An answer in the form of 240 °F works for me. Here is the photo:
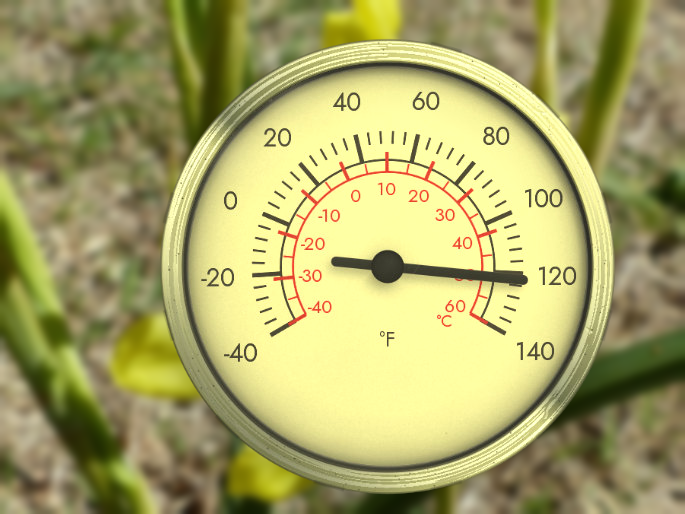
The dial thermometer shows 122 °F
